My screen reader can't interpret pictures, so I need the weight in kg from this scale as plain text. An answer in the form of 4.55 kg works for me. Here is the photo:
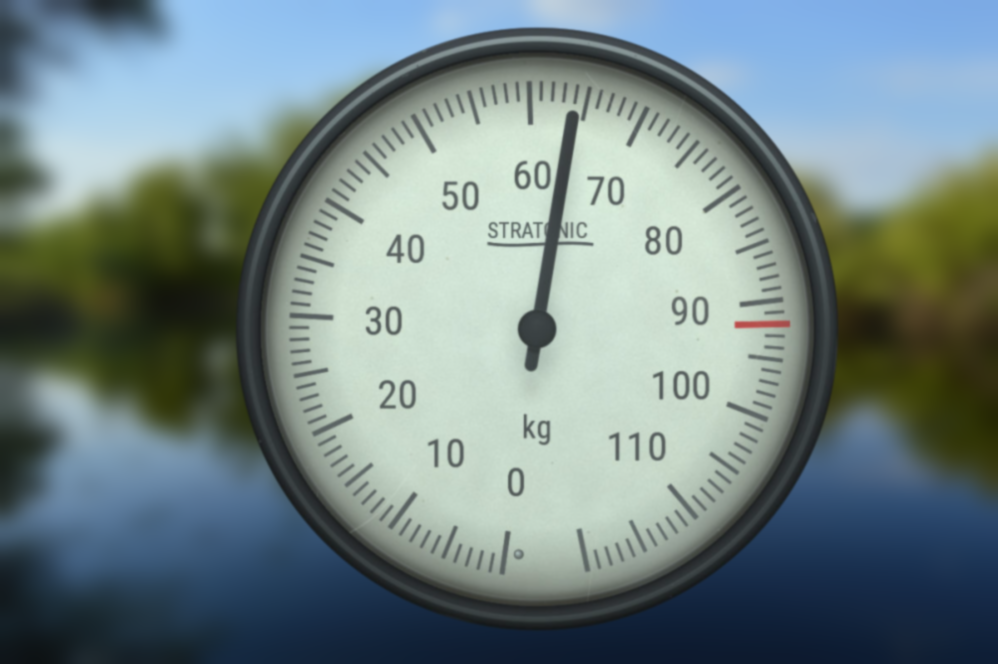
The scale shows 64 kg
